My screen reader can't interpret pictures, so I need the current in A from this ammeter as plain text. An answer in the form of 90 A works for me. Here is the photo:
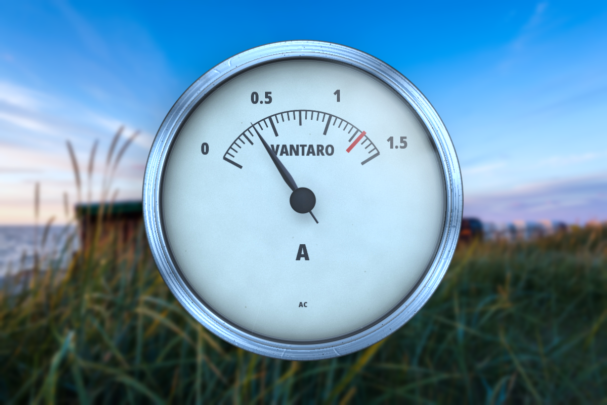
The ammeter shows 0.35 A
